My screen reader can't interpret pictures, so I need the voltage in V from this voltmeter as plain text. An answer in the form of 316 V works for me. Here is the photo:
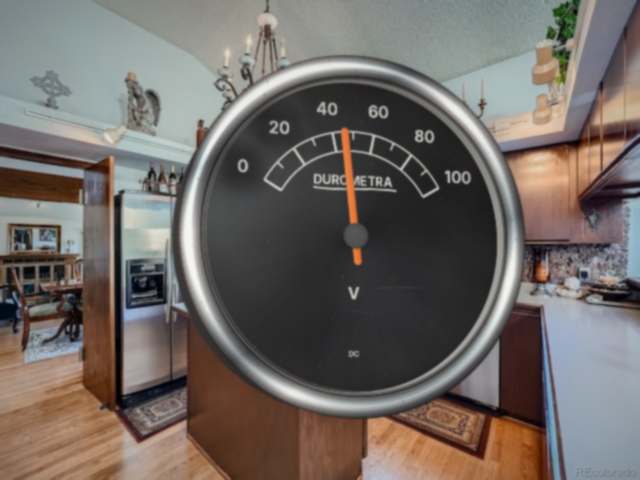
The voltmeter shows 45 V
